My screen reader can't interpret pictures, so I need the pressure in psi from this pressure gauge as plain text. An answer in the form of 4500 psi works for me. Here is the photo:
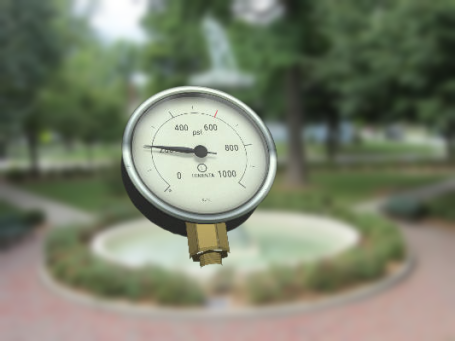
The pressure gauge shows 200 psi
